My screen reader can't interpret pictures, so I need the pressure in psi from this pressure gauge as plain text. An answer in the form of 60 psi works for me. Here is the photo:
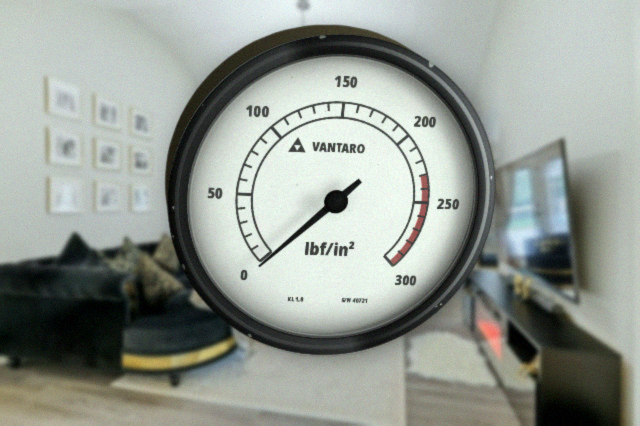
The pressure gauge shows 0 psi
